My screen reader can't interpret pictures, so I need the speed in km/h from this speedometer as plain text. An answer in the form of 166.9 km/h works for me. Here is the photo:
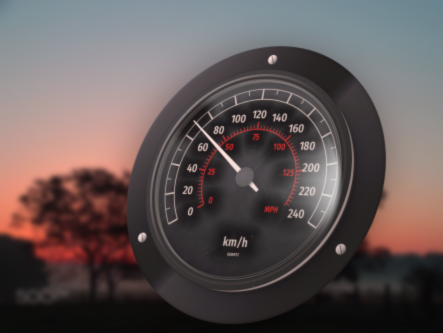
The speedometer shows 70 km/h
